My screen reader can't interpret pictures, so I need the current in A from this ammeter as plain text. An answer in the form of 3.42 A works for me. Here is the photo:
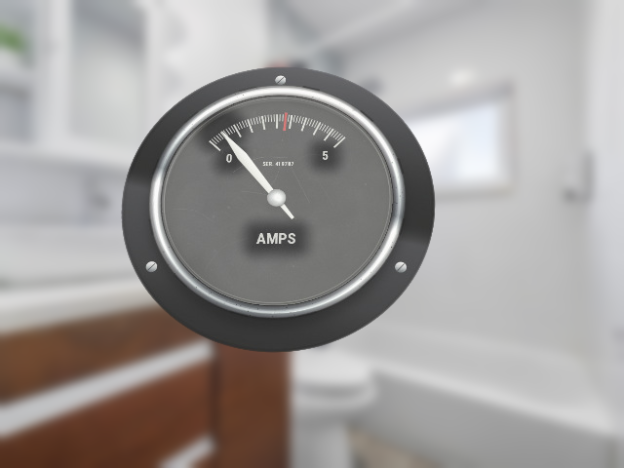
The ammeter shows 0.5 A
